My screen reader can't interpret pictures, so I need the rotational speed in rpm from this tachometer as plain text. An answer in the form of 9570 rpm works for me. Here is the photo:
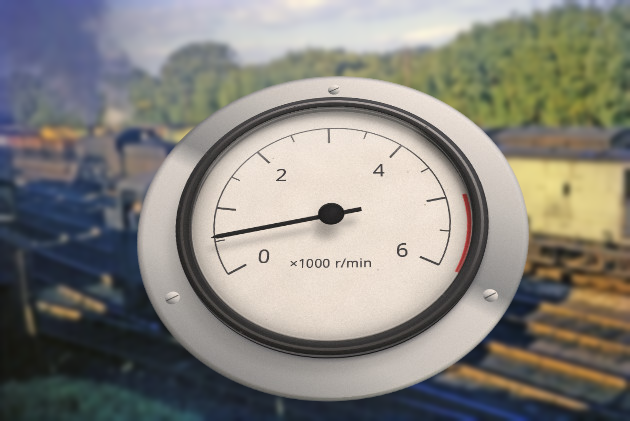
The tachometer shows 500 rpm
